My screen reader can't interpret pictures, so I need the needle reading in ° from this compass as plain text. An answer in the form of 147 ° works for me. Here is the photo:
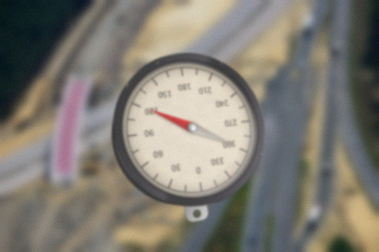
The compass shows 120 °
